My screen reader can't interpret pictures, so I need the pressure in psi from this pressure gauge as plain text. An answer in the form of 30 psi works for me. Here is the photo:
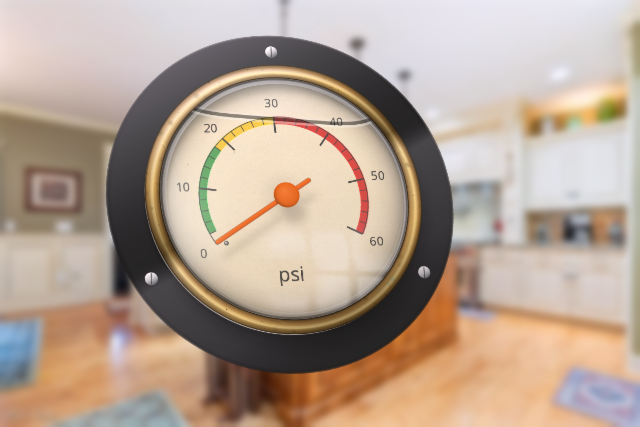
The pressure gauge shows 0 psi
